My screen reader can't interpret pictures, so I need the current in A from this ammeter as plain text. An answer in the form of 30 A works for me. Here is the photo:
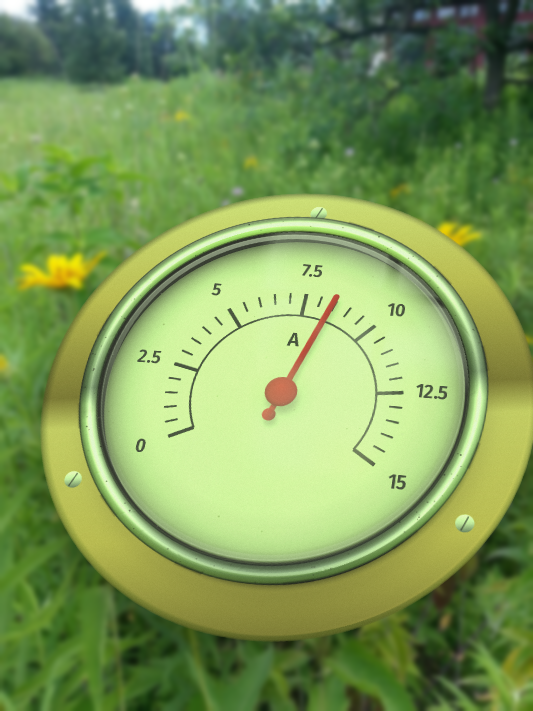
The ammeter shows 8.5 A
